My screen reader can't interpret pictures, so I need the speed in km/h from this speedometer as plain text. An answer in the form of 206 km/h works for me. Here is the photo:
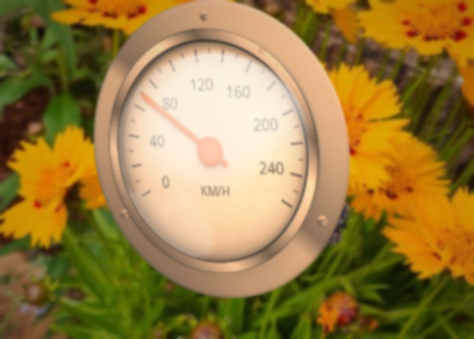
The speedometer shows 70 km/h
